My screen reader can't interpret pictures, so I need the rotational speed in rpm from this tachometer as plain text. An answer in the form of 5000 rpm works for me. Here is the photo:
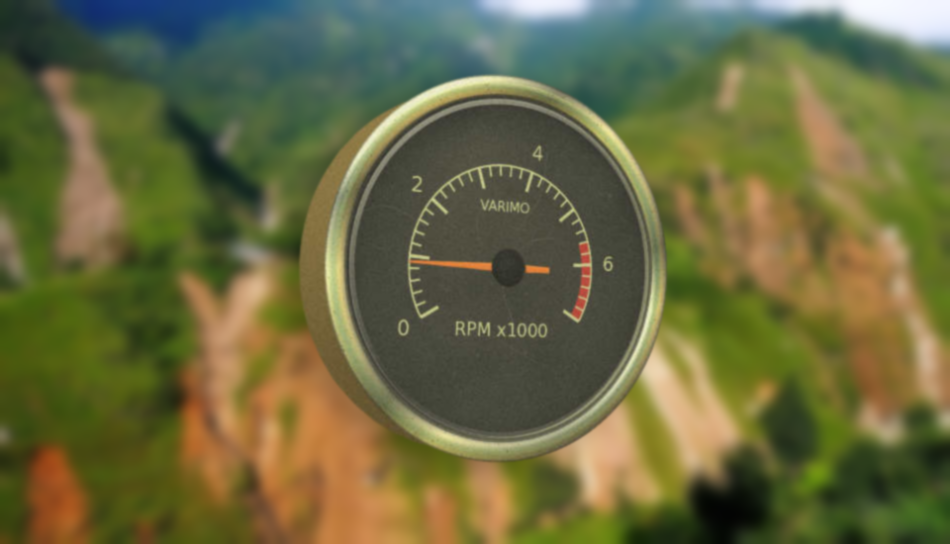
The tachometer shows 900 rpm
